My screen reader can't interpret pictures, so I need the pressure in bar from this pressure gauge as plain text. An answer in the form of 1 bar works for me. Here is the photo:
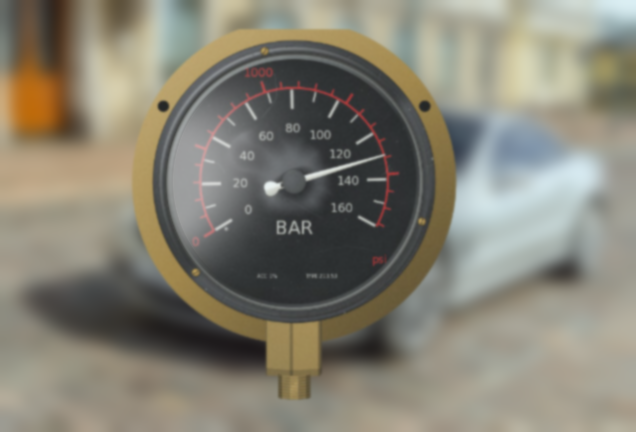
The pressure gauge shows 130 bar
